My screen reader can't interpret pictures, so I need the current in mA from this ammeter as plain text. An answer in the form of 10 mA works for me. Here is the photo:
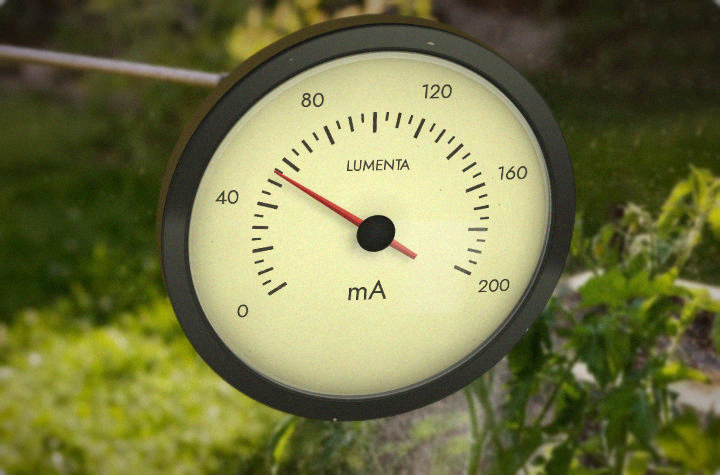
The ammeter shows 55 mA
